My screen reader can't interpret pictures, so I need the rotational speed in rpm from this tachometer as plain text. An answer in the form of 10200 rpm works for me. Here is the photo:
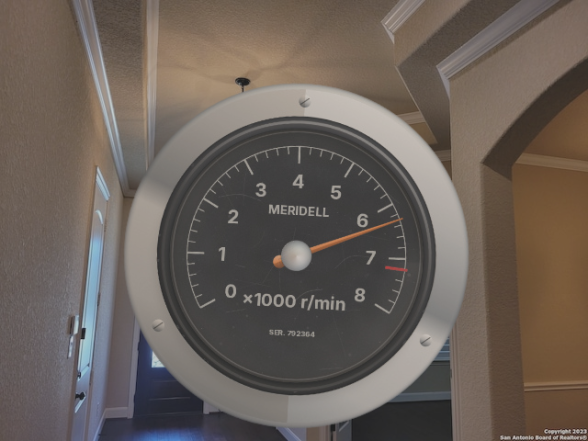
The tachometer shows 6300 rpm
